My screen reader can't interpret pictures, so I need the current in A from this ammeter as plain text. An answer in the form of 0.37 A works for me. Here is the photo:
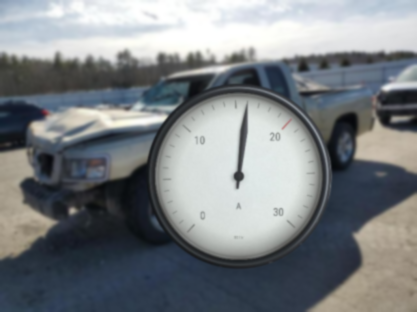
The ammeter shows 16 A
